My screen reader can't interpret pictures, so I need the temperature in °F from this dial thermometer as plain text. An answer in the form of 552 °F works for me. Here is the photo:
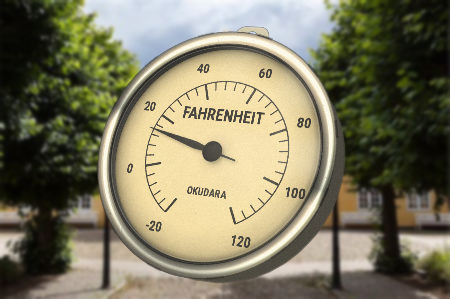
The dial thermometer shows 14 °F
